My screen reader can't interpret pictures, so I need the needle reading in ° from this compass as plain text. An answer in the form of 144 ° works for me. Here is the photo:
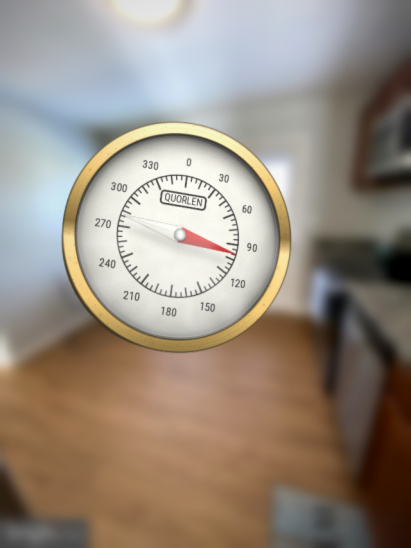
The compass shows 100 °
